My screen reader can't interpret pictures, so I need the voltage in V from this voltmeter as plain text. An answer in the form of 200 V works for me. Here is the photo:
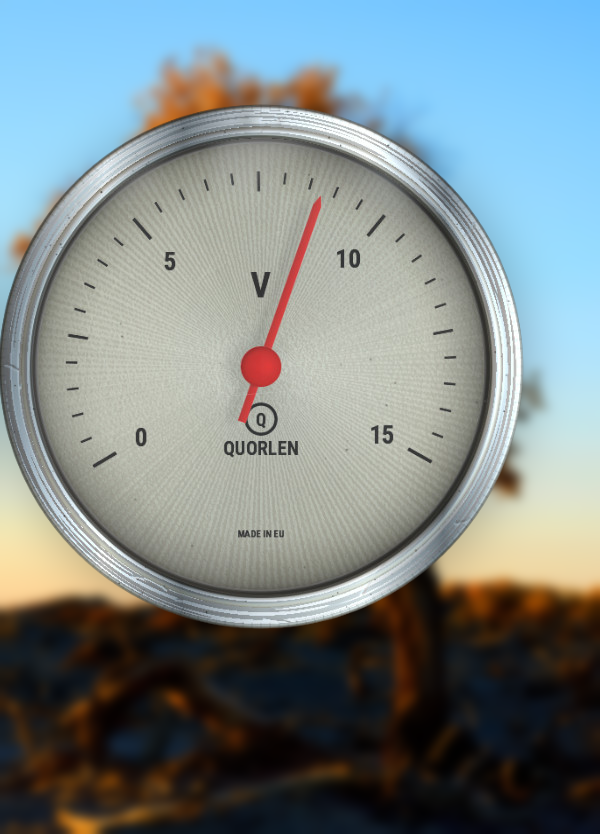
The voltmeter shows 8.75 V
